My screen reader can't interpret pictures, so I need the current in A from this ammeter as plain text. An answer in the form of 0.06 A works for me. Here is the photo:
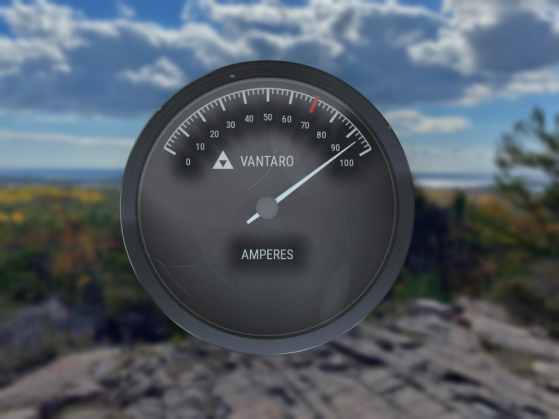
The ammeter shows 94 A
